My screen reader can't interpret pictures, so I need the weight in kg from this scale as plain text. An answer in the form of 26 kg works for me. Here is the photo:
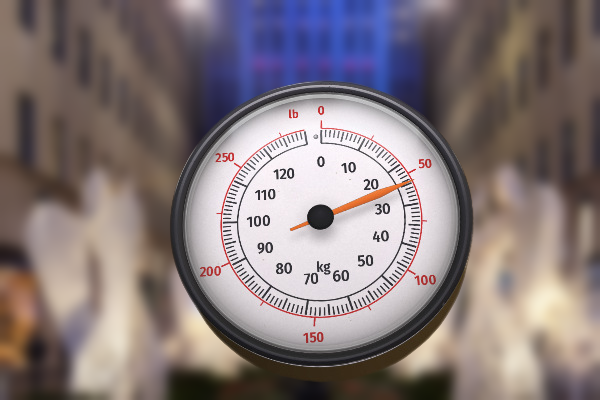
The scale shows 25 kg
